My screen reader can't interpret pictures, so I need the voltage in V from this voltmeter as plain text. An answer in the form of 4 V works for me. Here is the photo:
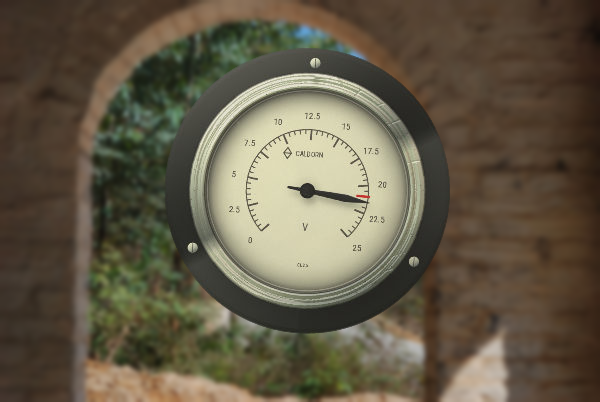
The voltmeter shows 21.5 V
